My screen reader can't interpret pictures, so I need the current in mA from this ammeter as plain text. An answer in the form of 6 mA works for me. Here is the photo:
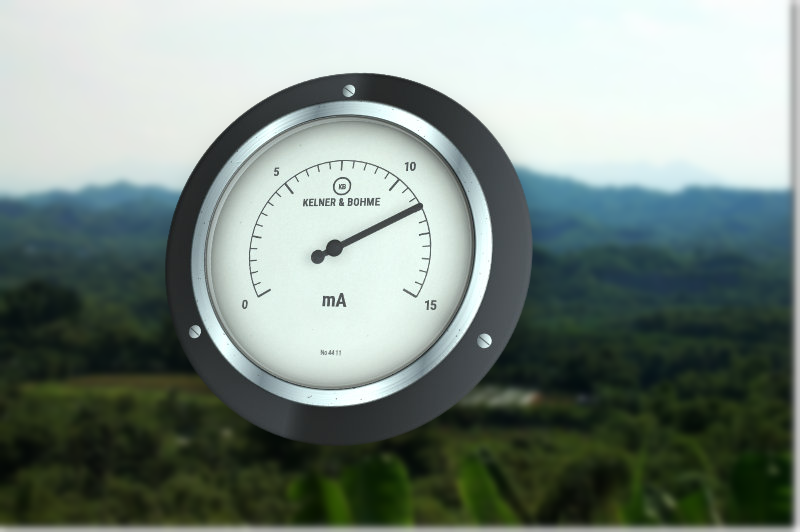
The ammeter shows 11.5 mA
